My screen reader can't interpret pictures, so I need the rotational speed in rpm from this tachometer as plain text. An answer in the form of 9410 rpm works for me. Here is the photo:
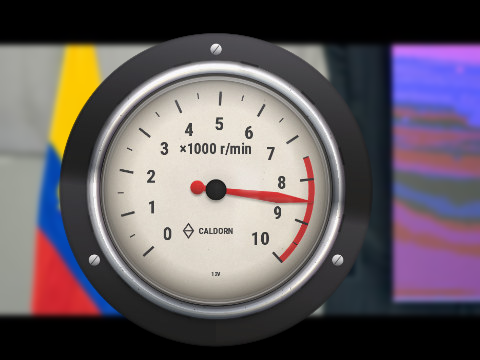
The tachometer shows 8500 rpm
